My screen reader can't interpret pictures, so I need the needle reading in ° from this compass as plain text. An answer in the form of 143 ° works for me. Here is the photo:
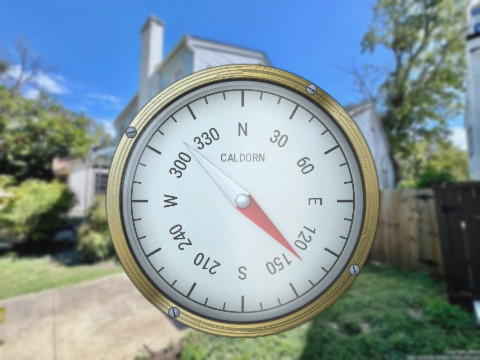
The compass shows 135 °
